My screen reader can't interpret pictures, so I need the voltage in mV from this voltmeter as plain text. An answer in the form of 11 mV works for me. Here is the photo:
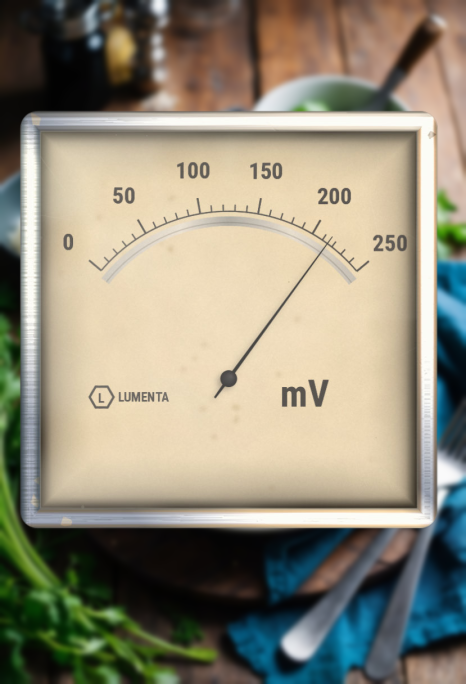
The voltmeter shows 215 mV
